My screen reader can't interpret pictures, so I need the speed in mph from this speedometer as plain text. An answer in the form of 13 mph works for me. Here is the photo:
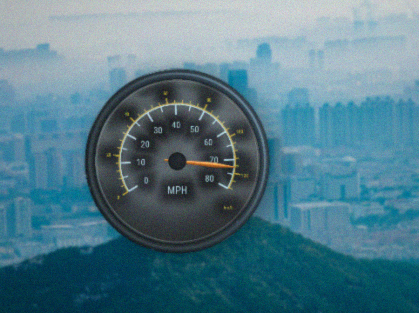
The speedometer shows 72.5 mph
